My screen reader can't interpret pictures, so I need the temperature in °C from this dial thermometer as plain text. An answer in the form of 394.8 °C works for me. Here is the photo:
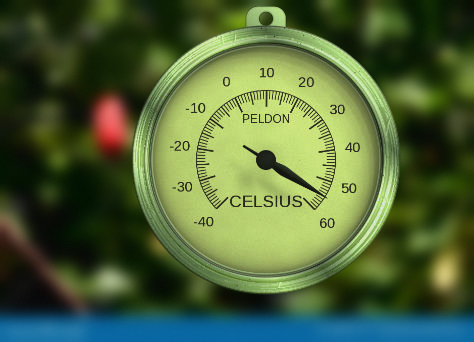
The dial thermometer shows 55 °C
